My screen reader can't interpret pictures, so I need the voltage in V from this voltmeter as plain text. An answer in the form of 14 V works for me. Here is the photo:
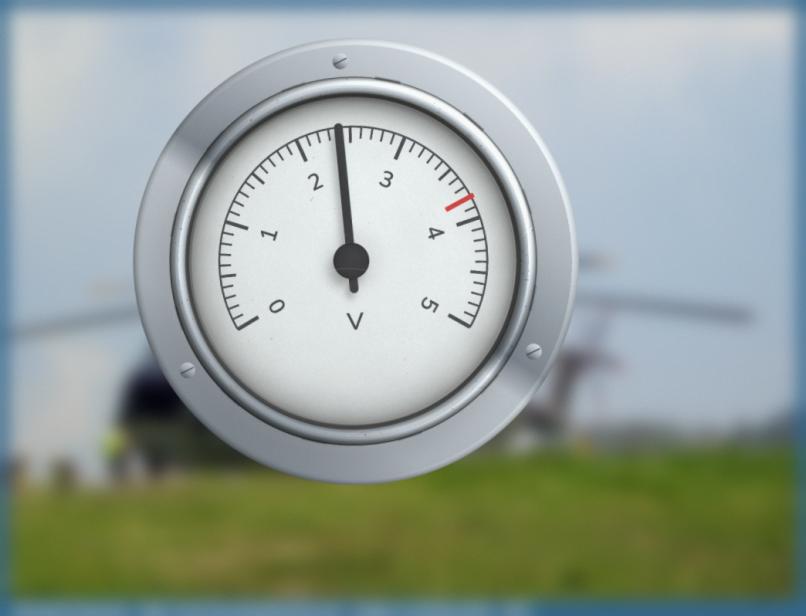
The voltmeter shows 2.4 V
